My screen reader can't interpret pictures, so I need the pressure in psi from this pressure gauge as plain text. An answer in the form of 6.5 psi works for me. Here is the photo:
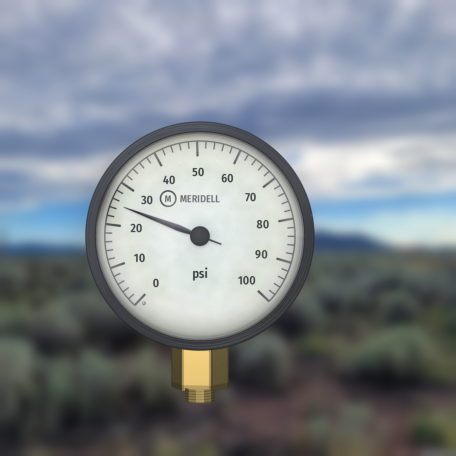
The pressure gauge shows 25 psi
